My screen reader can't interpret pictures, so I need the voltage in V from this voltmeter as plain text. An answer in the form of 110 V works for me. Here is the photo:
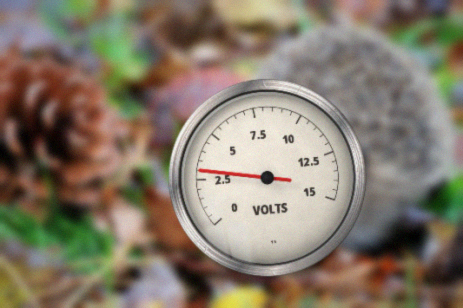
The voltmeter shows 3 V
